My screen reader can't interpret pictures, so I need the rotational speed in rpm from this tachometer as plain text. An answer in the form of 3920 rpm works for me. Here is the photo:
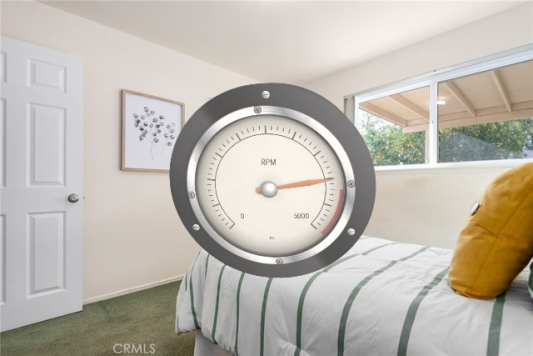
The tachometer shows 4000 rpm
